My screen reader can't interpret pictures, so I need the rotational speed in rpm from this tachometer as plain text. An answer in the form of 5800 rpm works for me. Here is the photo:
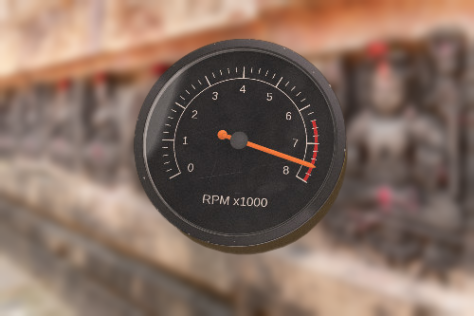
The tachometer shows 7600 rpm
